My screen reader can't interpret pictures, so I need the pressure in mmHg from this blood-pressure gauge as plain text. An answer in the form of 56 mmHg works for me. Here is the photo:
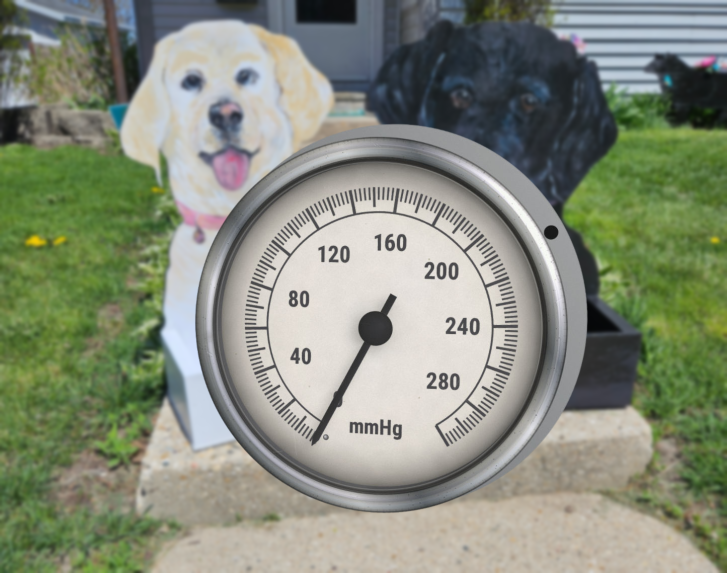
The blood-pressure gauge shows 0 mmHg
